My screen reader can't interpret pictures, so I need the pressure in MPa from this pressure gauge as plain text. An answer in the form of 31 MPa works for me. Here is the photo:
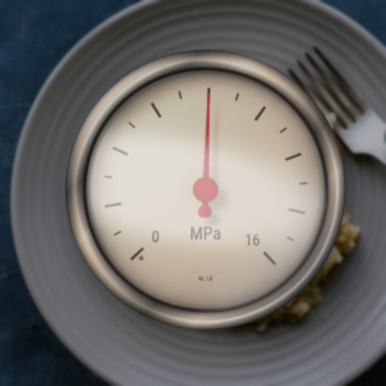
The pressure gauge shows 8 MPa
